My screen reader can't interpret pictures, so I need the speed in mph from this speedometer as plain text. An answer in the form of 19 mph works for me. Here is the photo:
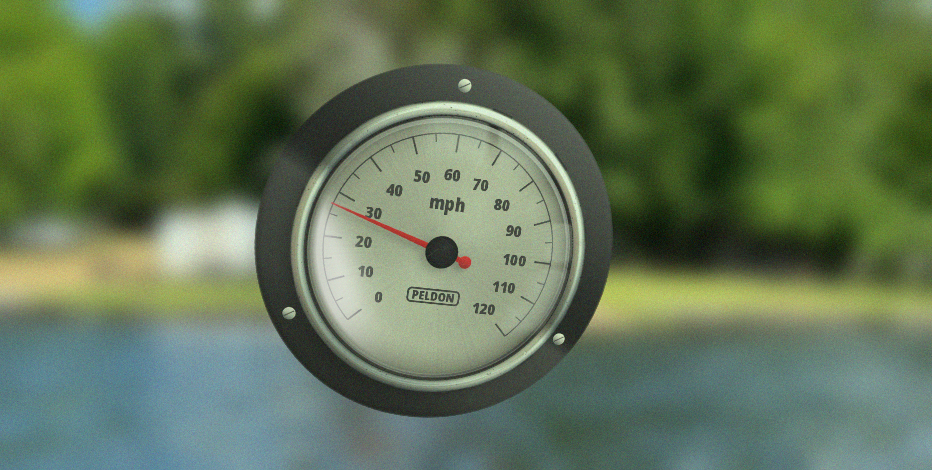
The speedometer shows 27.5 mph
